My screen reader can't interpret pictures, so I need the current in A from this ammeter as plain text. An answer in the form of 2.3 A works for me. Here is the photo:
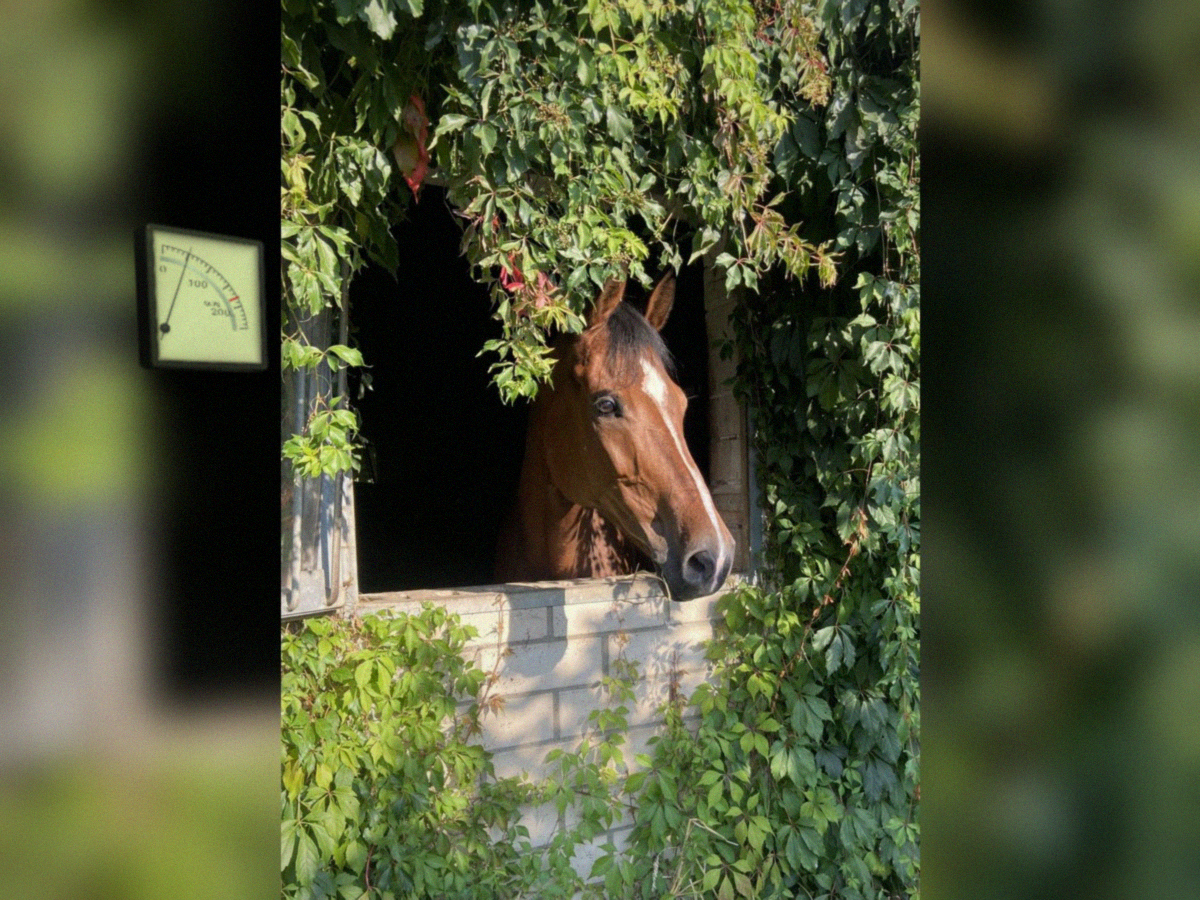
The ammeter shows 50 A
